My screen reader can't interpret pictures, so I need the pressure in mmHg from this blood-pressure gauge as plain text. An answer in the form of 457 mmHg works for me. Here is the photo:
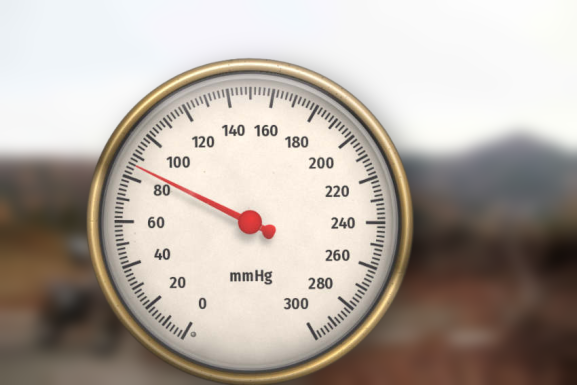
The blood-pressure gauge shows 86 mmHg
